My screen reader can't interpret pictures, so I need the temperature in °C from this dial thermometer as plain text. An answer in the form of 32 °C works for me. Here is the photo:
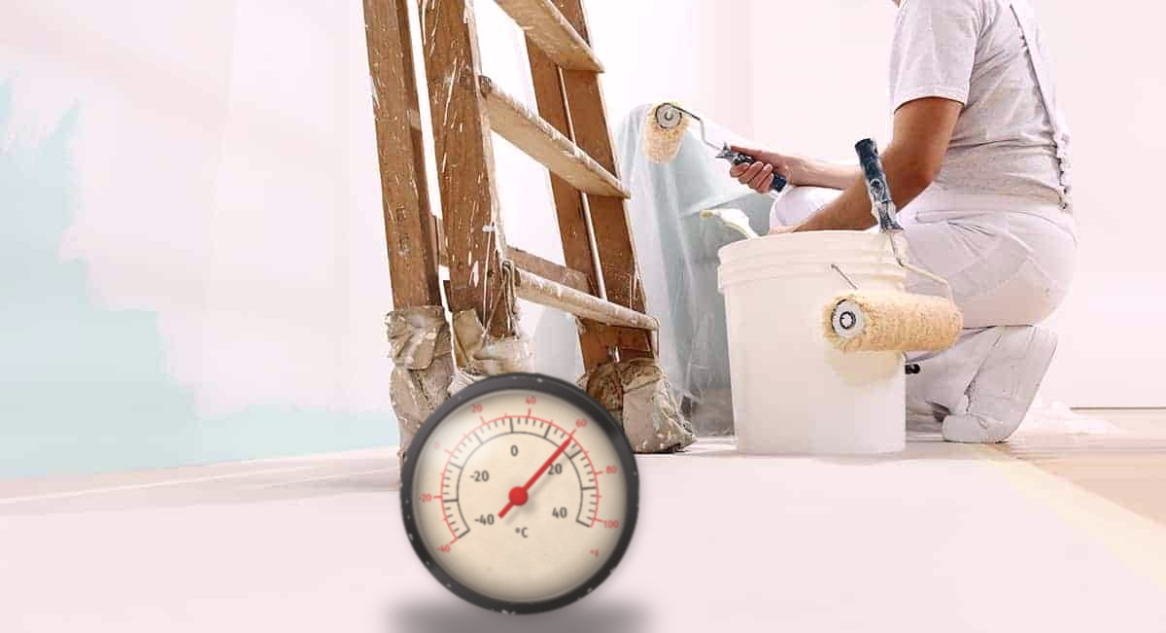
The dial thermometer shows 16 °C
